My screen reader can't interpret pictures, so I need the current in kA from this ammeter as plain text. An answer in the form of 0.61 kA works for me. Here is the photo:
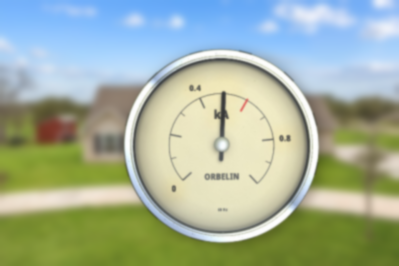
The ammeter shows 0.5 kA
